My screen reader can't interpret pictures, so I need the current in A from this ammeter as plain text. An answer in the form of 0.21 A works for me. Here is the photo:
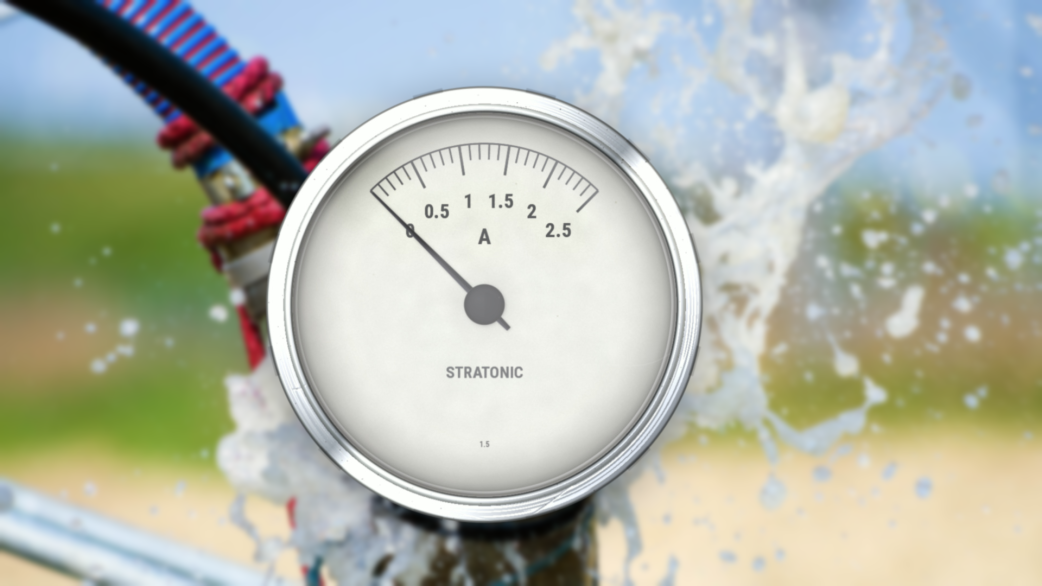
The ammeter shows 0 A
